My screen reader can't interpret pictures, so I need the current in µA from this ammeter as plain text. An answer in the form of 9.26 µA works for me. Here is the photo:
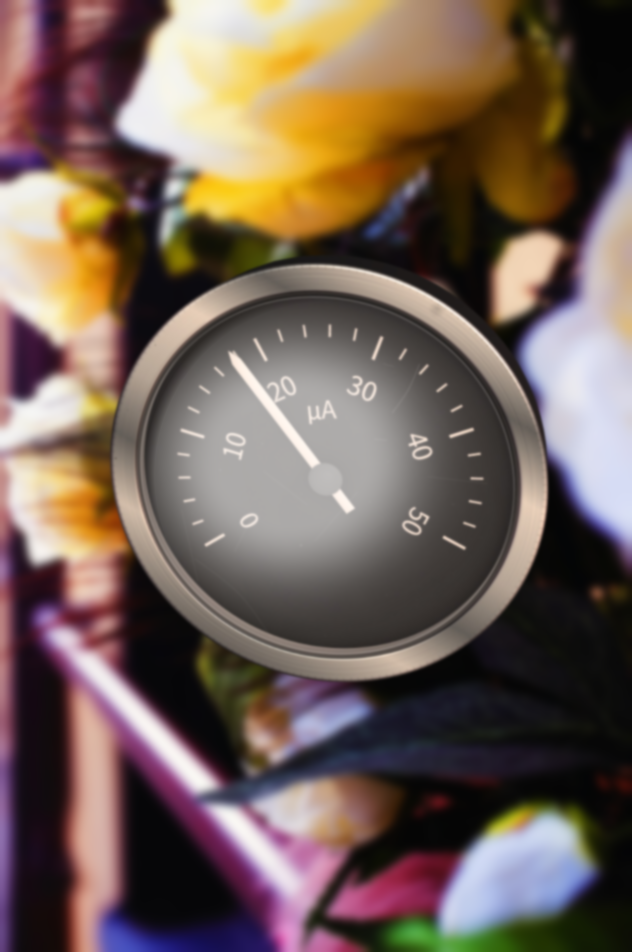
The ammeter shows 18 µA
